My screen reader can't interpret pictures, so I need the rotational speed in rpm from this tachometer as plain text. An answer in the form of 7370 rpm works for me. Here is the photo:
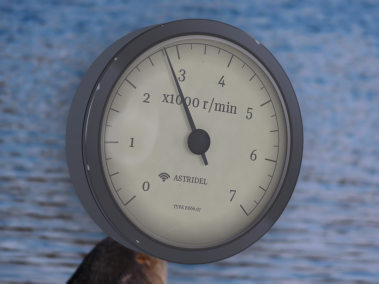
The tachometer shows 2750 rpm
